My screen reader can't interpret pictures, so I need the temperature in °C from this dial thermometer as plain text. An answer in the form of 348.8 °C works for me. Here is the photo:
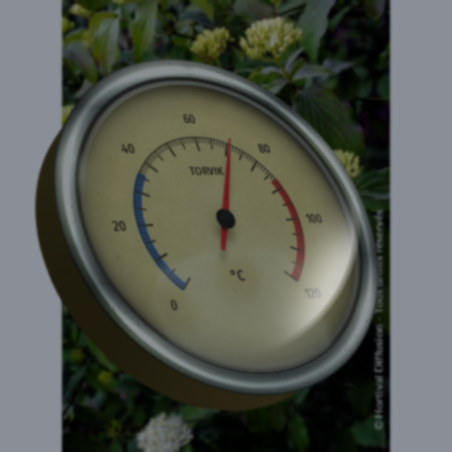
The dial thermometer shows 70 °C
